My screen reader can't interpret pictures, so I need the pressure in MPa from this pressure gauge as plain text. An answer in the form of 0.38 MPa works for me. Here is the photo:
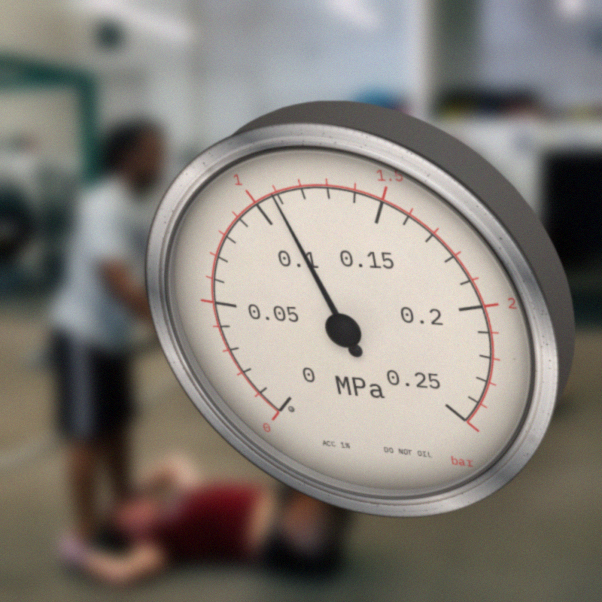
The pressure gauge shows 0.11 MPa
